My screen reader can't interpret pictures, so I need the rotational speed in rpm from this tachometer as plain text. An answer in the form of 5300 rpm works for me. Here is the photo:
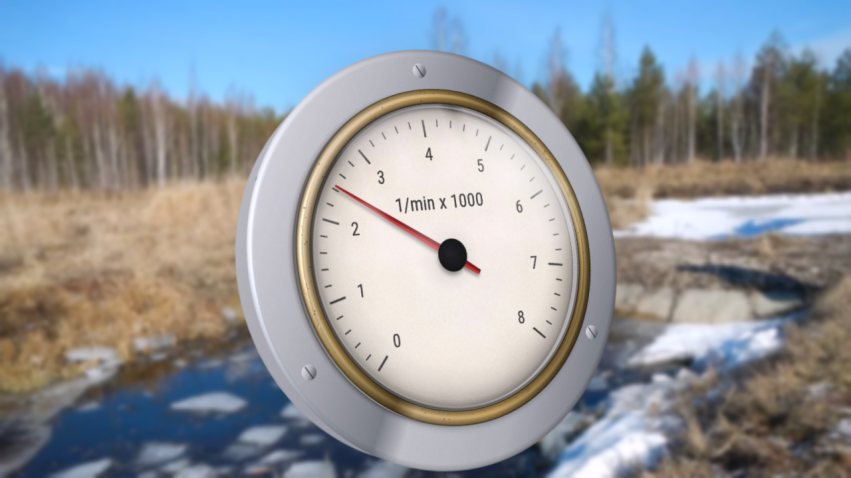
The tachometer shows 2400 rpm
